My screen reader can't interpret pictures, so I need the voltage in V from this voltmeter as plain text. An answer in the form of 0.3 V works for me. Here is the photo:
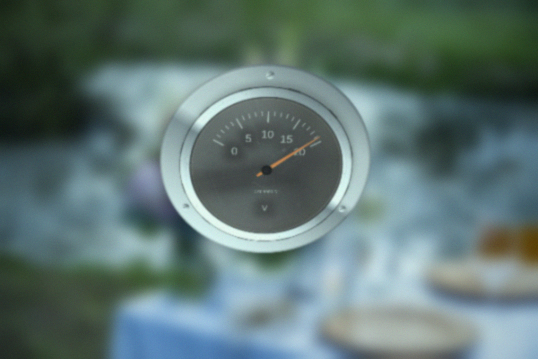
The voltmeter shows 19 V
